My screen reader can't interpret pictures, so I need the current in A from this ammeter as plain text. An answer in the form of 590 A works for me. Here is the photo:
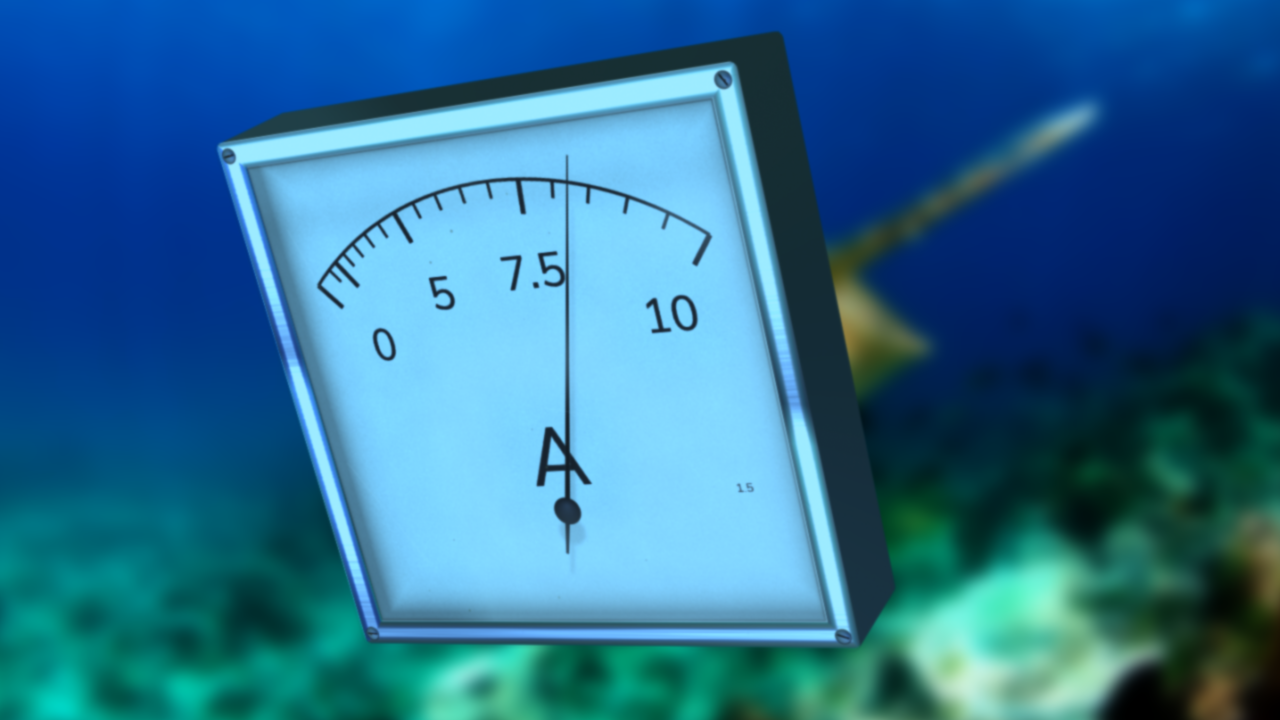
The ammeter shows 8.25 A
